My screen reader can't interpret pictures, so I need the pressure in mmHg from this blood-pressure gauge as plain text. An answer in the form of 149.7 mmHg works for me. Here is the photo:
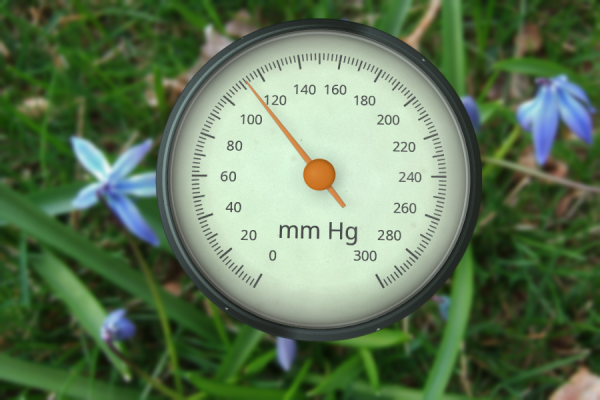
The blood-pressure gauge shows 112 mmHg
